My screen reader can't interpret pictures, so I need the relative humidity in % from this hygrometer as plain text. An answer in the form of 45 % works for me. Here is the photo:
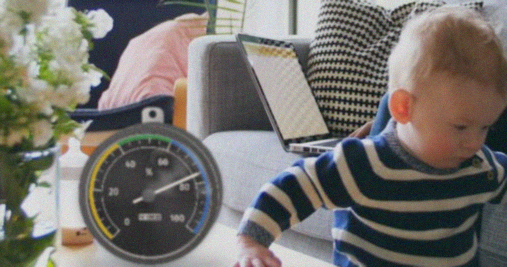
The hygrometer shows 76 %
